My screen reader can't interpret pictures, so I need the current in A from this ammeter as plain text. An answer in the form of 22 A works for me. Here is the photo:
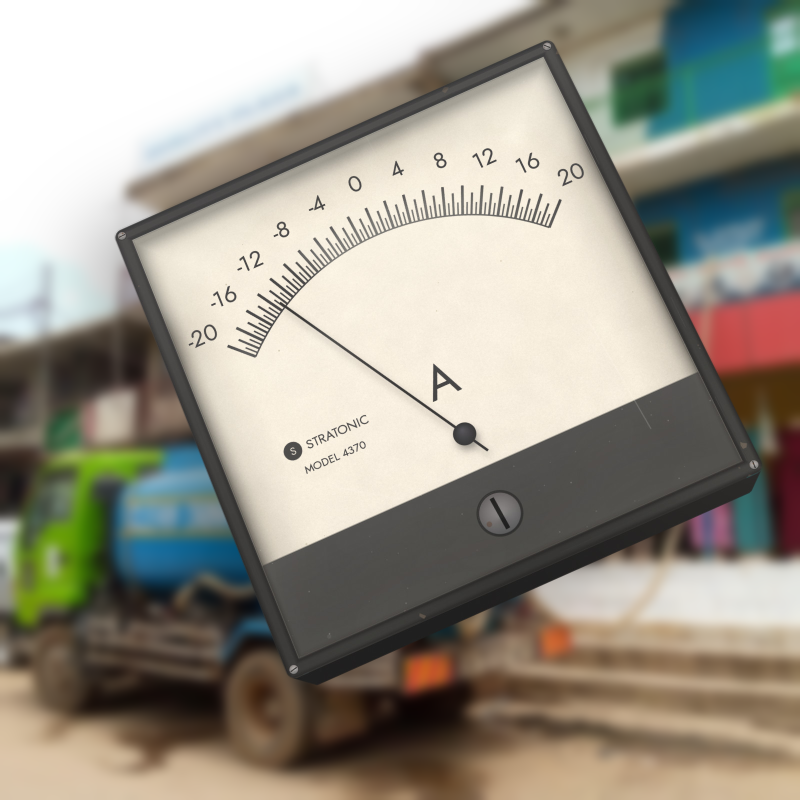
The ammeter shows -13.5 A
